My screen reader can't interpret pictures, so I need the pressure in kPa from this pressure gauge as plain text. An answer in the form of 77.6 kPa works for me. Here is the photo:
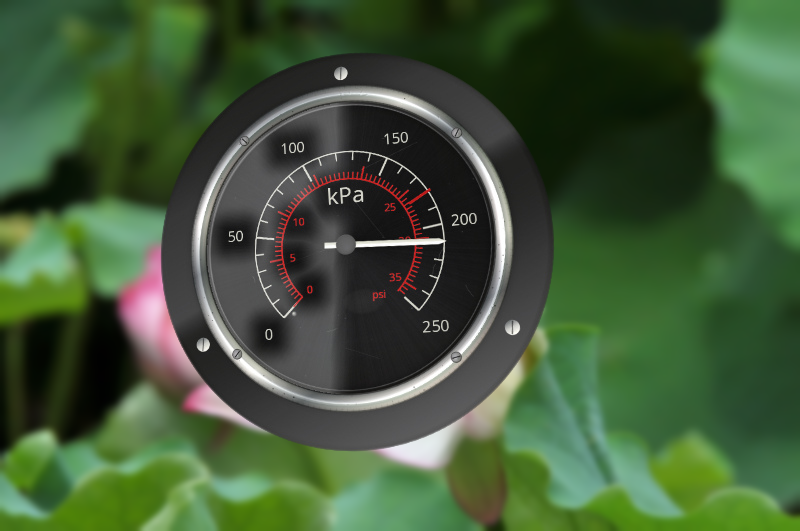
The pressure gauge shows 210 kPa
